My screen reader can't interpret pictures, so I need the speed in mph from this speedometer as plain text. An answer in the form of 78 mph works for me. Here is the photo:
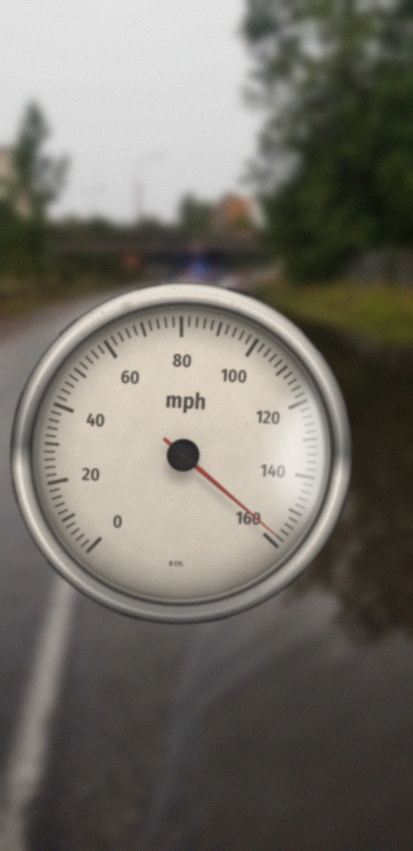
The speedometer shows 158 mph
